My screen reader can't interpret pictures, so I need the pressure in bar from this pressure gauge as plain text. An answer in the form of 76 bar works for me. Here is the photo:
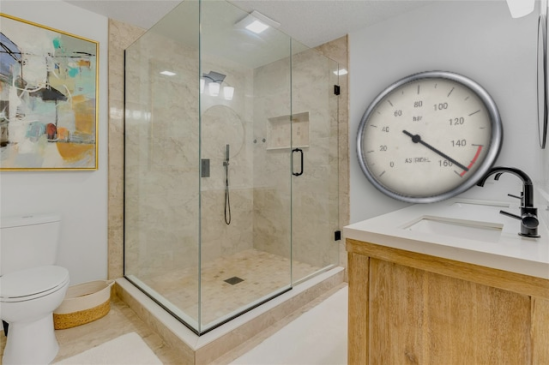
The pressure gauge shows 155 bar
